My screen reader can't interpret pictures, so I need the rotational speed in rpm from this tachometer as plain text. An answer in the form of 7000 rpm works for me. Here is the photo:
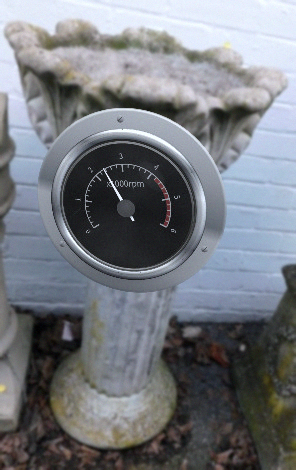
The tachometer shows 2400 rpm
